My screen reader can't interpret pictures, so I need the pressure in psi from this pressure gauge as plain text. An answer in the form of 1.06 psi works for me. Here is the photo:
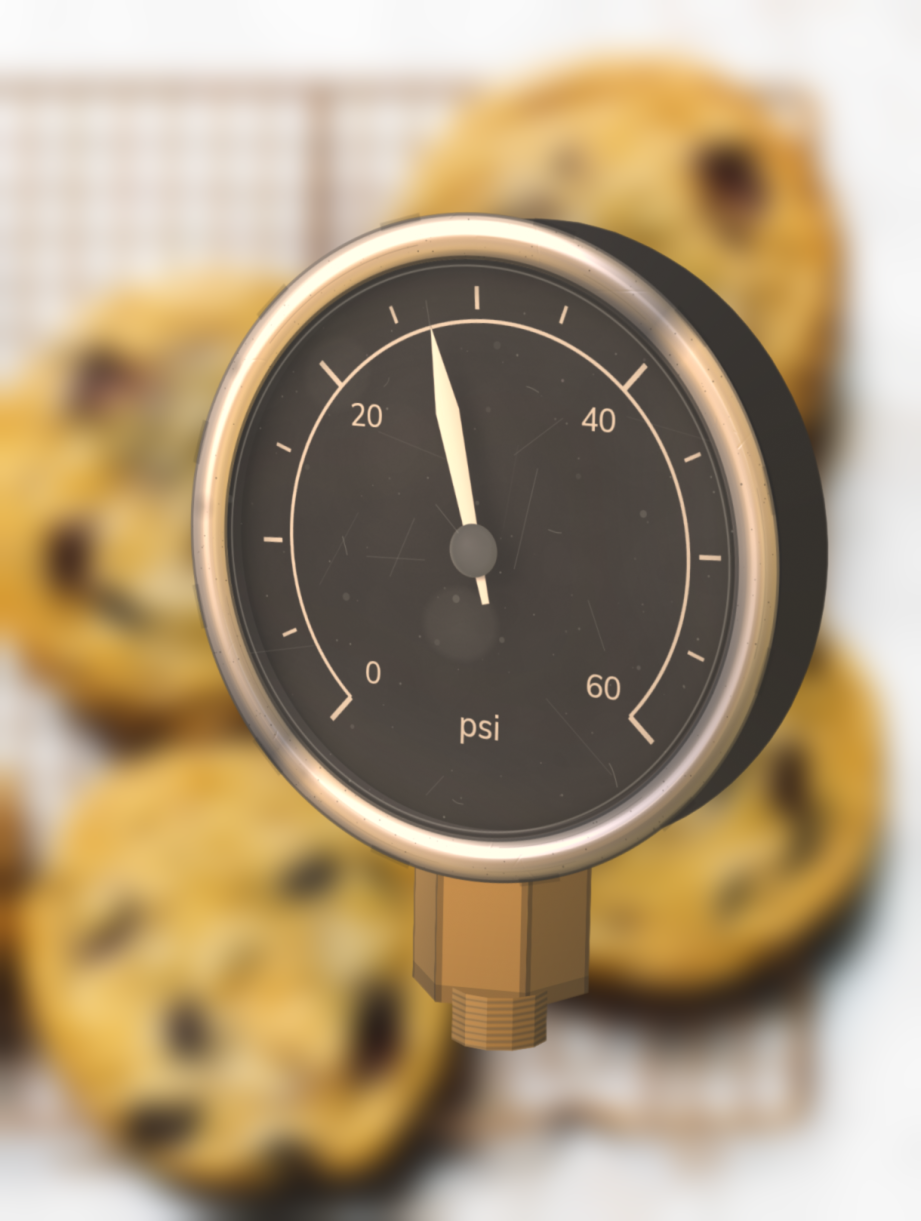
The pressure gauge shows 27.5 psi
